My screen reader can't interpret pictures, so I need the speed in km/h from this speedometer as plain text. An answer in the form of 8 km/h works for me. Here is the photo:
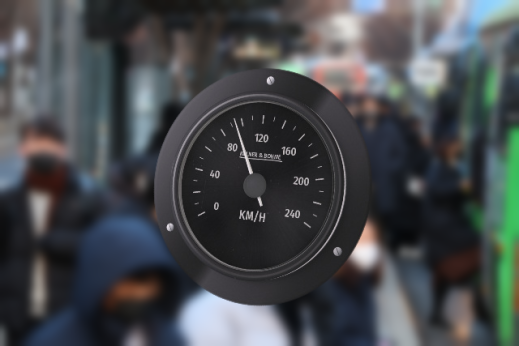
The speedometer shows 95 km/h
